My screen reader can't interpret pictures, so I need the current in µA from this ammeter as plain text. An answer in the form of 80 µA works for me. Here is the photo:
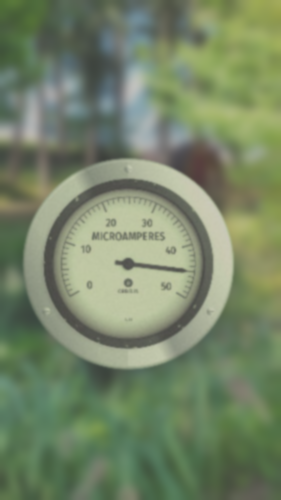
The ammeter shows 45 µA
